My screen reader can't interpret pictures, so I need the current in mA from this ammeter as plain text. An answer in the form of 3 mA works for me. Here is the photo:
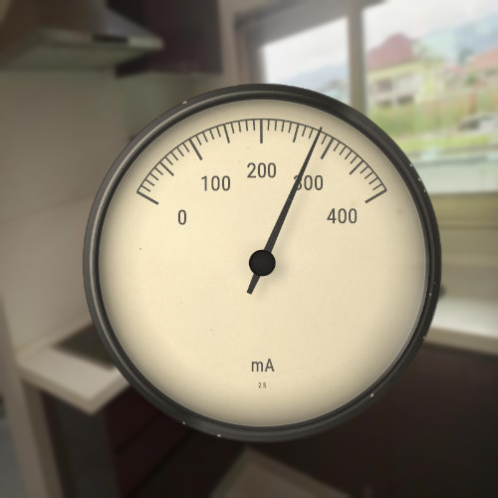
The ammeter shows 280 mA
